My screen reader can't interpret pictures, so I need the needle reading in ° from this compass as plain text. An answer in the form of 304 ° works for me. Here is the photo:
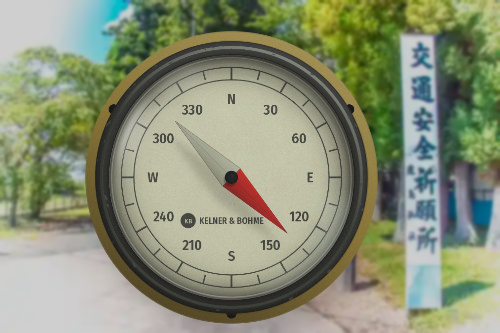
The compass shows 135 °
